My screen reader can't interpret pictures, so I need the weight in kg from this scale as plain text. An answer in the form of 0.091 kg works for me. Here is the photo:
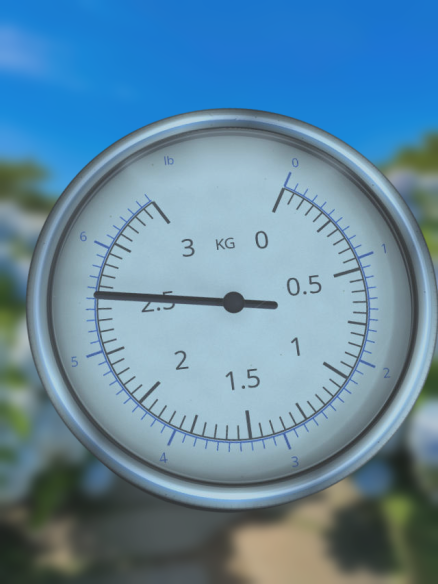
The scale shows 2.5 kg
